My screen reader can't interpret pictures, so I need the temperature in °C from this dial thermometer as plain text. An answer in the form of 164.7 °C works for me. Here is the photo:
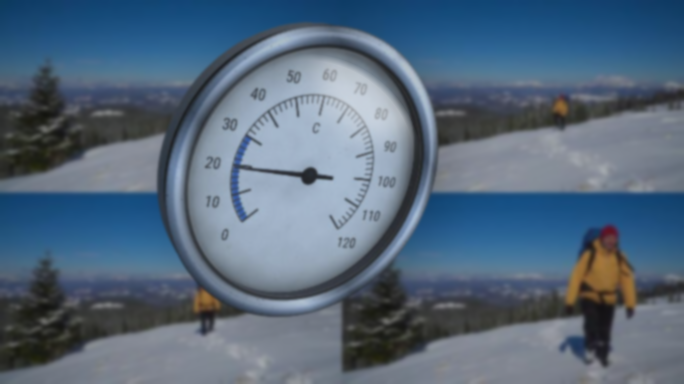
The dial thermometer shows 20 °C
